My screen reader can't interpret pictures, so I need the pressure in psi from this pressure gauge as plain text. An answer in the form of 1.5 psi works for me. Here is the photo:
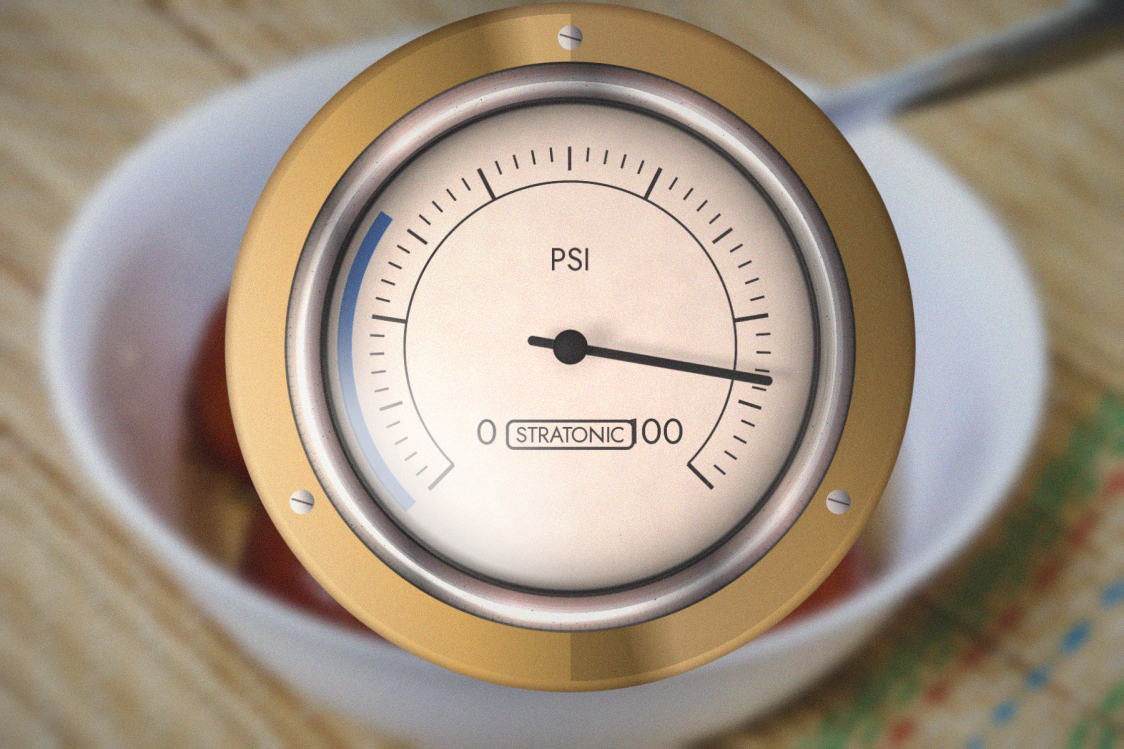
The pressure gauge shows 87 psi
